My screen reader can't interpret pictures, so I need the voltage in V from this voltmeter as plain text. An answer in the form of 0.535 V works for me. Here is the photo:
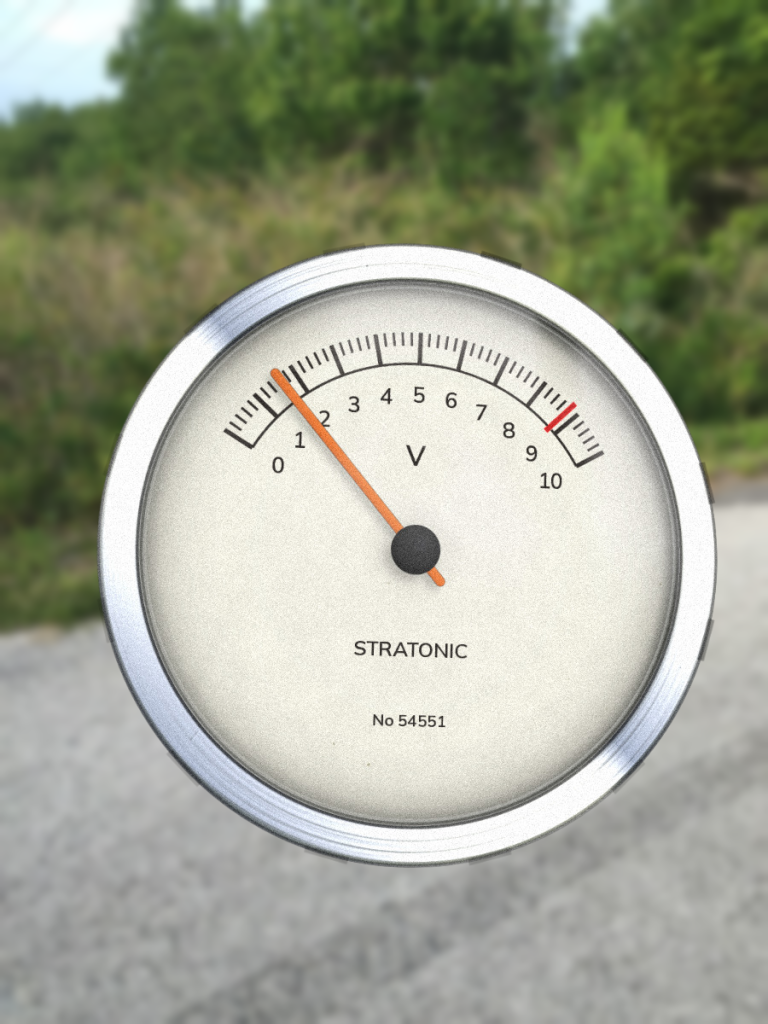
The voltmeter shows 1.6 V
